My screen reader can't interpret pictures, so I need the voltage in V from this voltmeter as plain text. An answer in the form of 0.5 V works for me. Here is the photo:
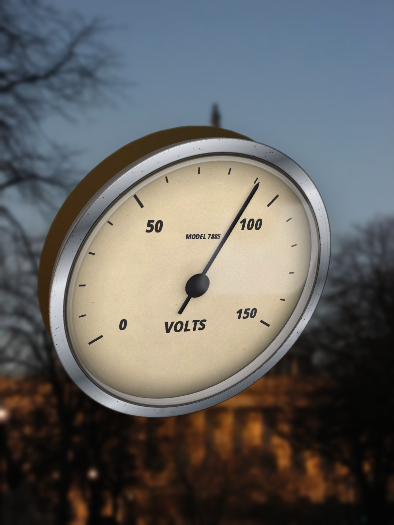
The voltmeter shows 90 V
